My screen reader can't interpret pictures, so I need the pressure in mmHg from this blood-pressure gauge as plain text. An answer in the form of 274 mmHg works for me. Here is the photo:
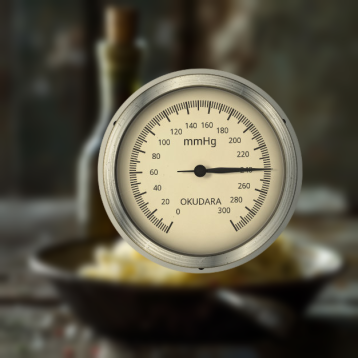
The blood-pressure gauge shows 240 mmHg
